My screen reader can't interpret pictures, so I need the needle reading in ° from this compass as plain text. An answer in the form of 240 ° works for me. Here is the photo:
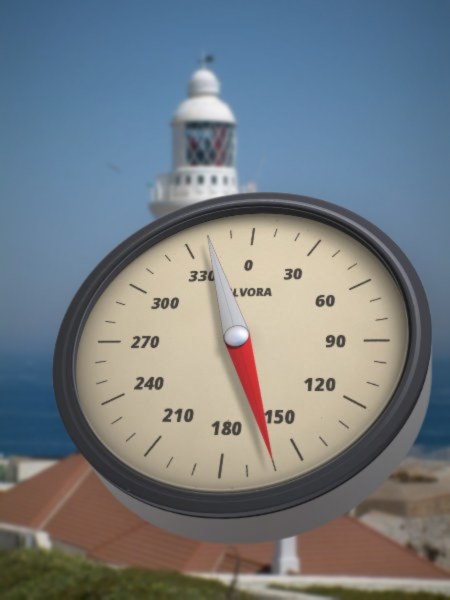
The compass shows 160 °
